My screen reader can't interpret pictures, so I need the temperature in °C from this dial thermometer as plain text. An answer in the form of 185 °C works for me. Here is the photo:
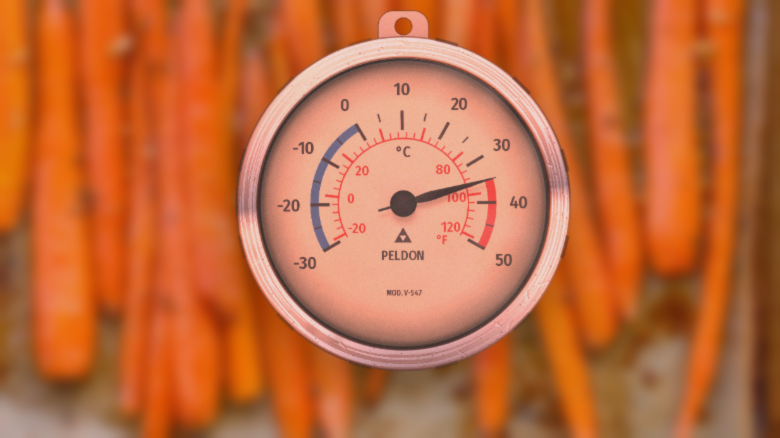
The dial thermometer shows 35 °C
